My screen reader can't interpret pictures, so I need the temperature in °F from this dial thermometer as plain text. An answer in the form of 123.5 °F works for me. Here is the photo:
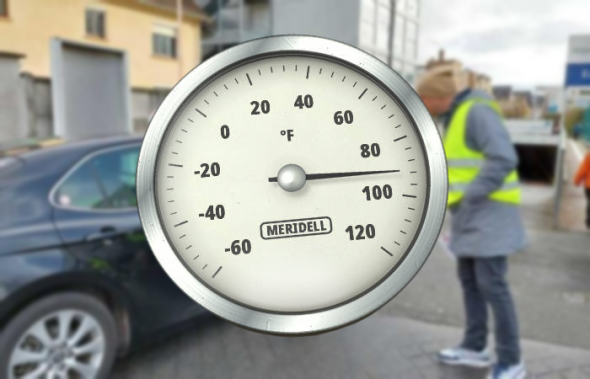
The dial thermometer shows 92 °F
